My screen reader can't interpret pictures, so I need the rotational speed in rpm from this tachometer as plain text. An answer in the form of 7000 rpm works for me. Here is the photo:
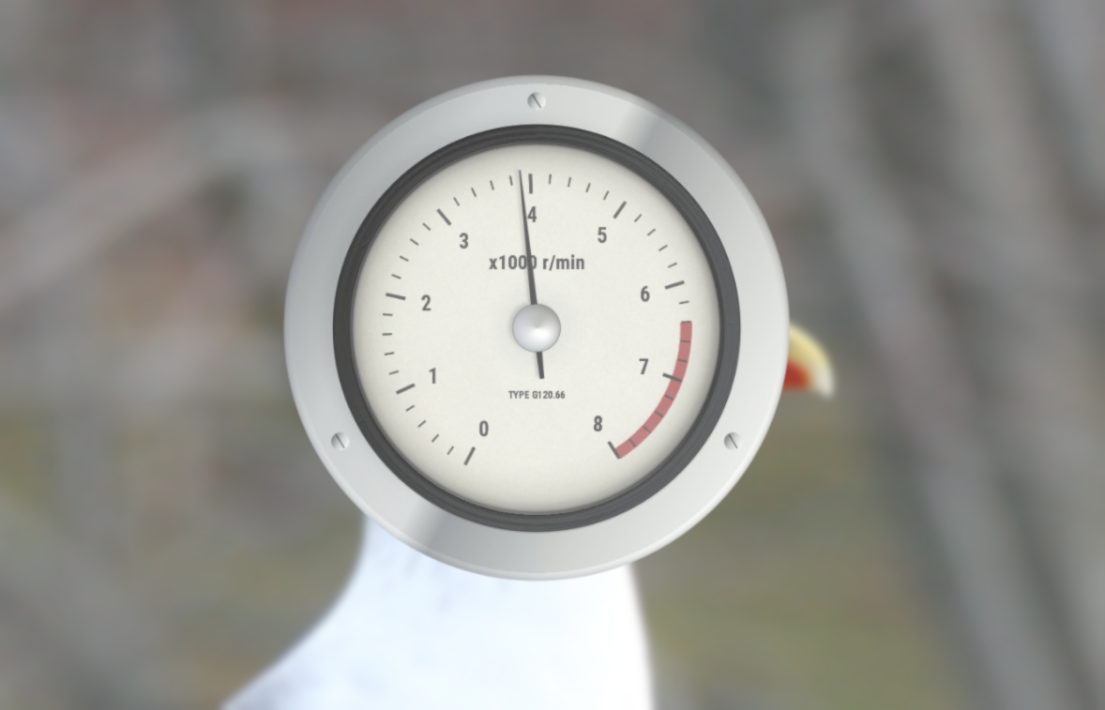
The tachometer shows 3900 rpm
